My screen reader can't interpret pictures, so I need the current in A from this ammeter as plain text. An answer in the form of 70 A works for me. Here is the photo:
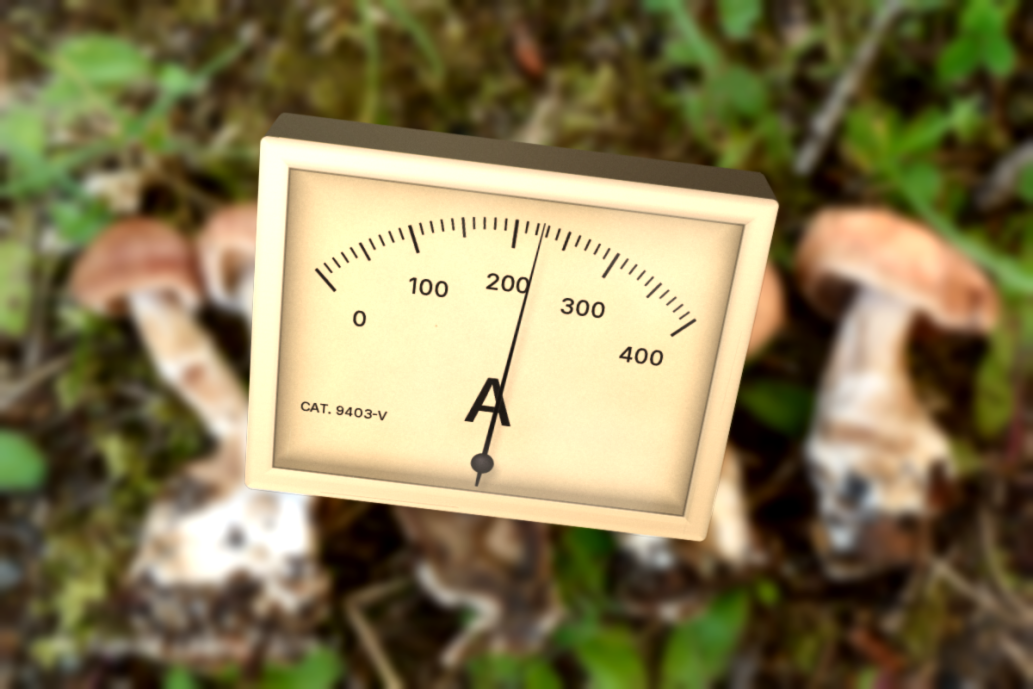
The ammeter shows 225 A
